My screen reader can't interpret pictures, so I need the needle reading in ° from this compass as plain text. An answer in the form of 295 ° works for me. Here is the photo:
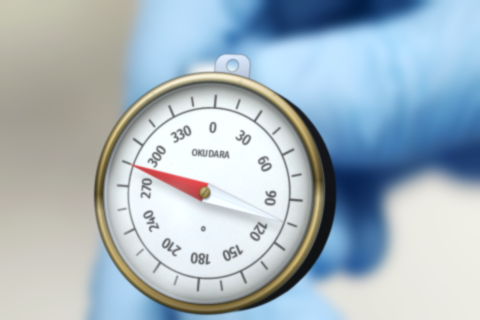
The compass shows 285 °
